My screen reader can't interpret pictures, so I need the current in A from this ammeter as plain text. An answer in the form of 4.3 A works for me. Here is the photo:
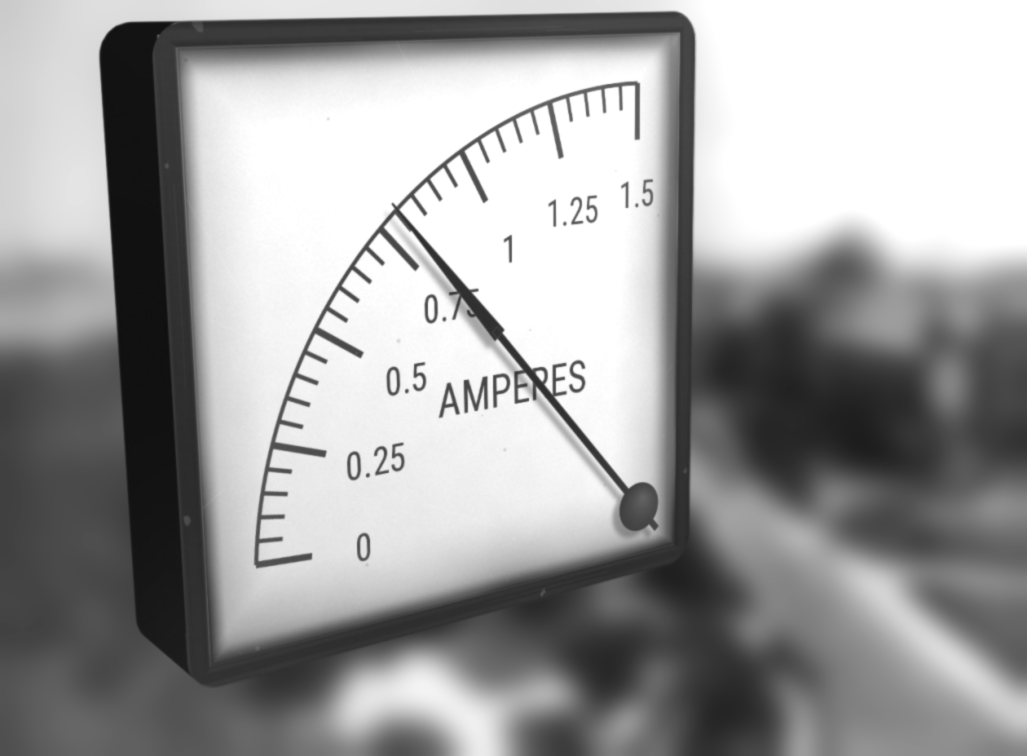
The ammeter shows 0.8 A
